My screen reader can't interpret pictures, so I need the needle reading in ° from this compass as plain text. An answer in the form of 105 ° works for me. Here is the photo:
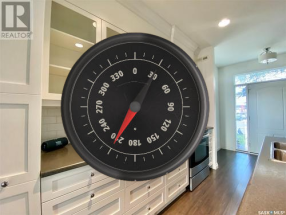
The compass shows 210 °
